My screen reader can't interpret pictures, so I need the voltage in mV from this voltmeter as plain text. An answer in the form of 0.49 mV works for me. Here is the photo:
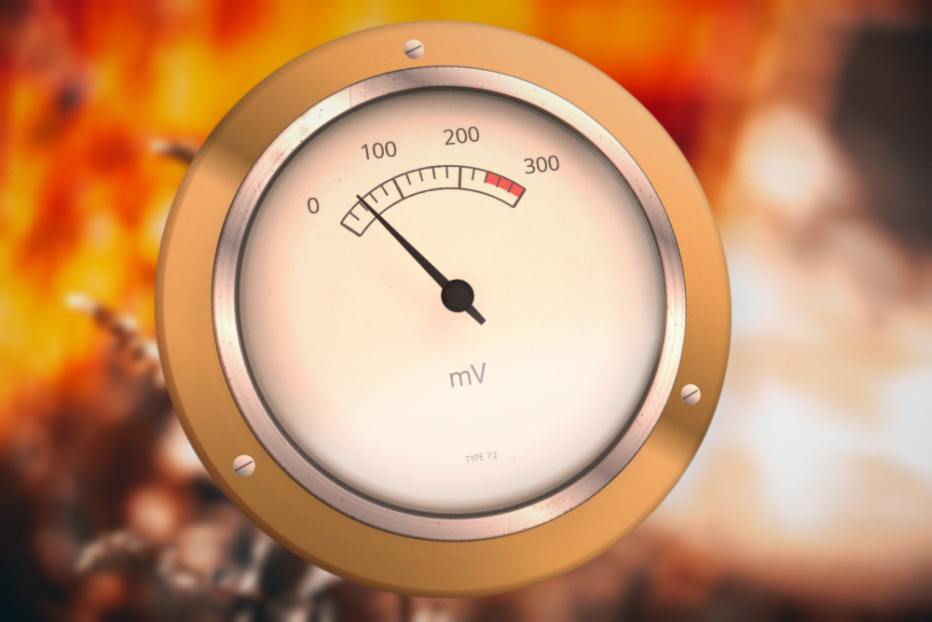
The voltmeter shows 40 mV
